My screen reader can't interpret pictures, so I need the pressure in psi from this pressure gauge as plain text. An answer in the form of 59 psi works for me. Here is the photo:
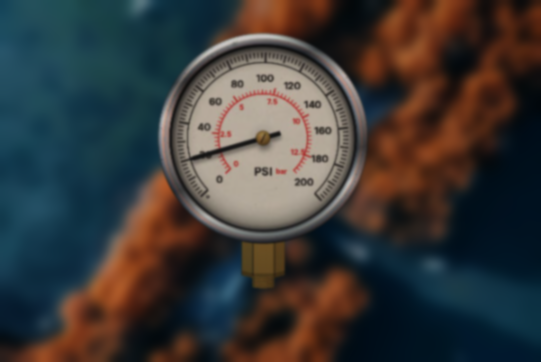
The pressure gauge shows 20 psi
